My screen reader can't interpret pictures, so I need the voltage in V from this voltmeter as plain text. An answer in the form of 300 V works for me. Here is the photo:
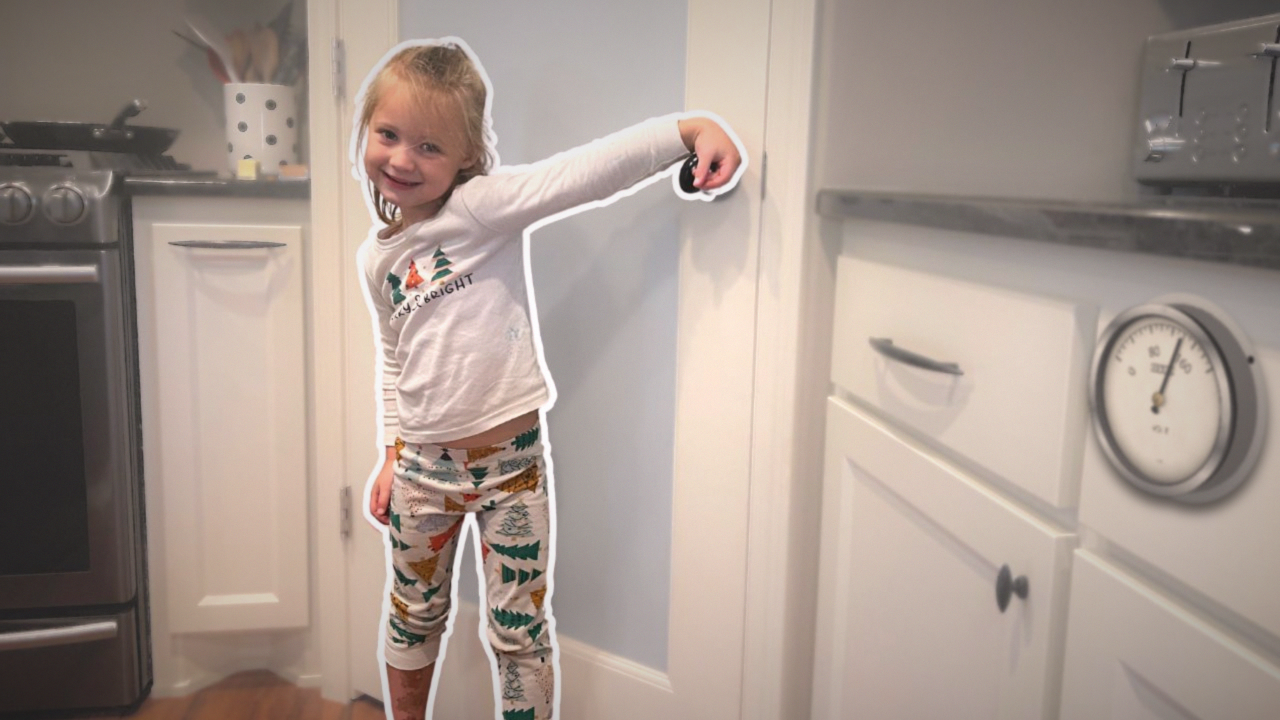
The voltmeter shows 140 V
